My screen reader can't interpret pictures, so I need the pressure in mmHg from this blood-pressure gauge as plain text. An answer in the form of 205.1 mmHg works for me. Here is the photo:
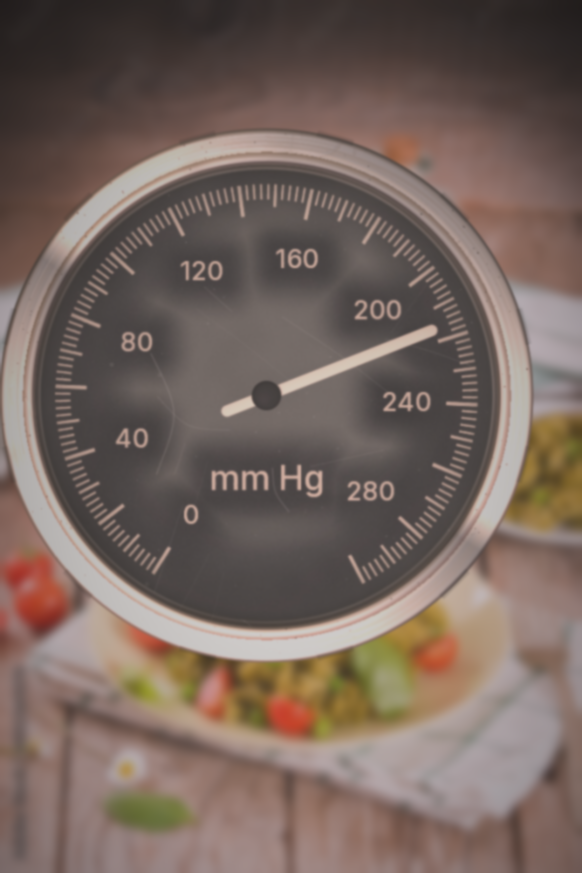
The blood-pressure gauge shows 216 mmHg
